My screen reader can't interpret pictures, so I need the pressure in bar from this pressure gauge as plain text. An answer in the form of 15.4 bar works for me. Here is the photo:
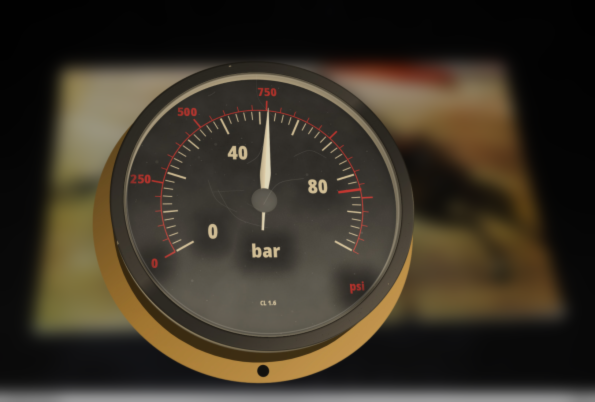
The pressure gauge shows 52 bar
